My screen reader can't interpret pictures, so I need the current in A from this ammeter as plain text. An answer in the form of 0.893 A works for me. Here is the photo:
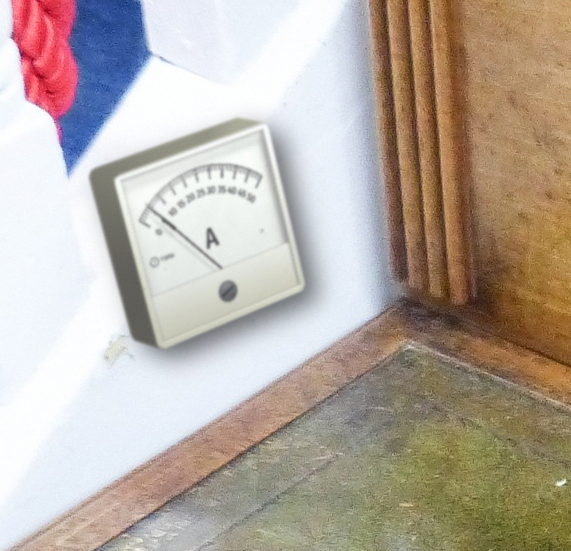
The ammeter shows 5 A
